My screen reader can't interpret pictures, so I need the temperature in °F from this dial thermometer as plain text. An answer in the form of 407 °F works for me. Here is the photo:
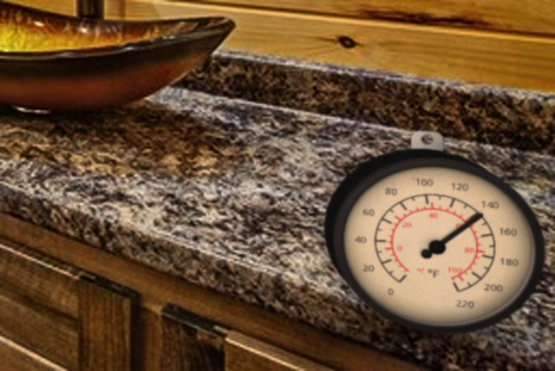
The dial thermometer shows 140 °F
